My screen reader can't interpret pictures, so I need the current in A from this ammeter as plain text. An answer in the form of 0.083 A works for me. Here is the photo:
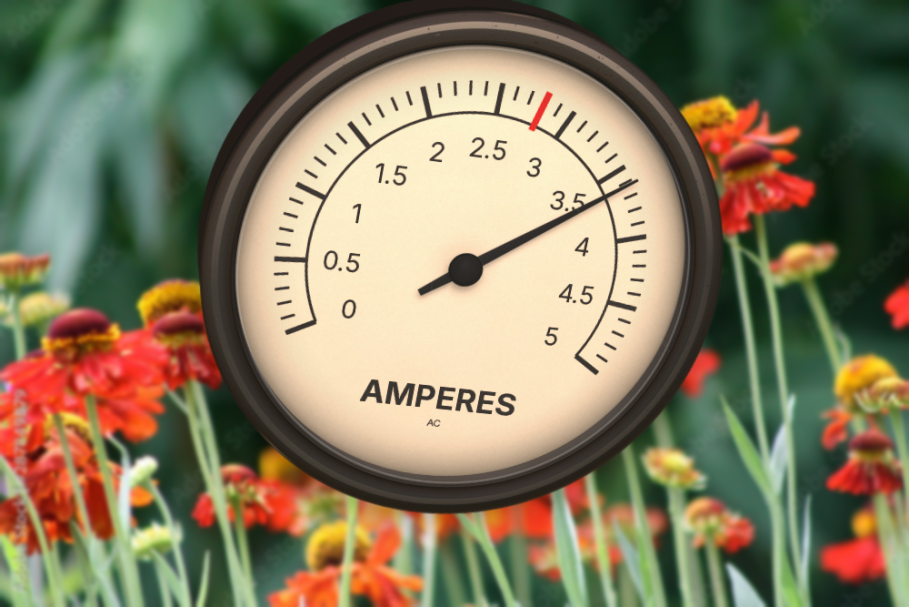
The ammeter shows 3.6 A
